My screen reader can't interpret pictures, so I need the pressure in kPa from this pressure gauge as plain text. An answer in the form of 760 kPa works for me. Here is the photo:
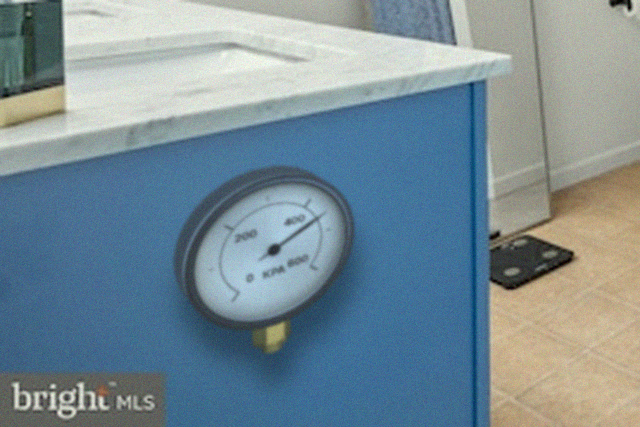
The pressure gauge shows 450 kPa
